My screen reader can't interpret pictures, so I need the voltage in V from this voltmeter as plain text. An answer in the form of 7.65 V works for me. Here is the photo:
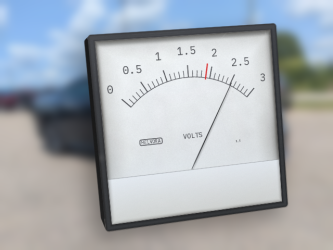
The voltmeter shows 2.5 V
